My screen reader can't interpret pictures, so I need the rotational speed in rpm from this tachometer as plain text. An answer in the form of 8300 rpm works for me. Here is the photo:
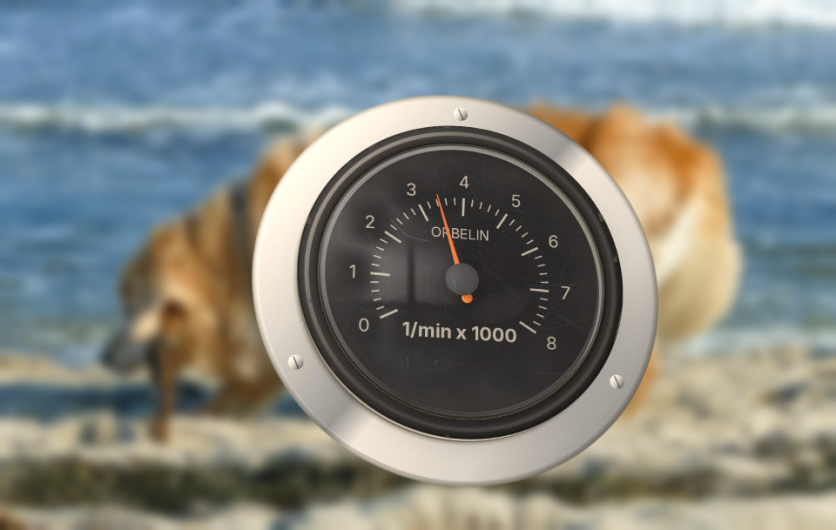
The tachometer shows 3400 rpm
